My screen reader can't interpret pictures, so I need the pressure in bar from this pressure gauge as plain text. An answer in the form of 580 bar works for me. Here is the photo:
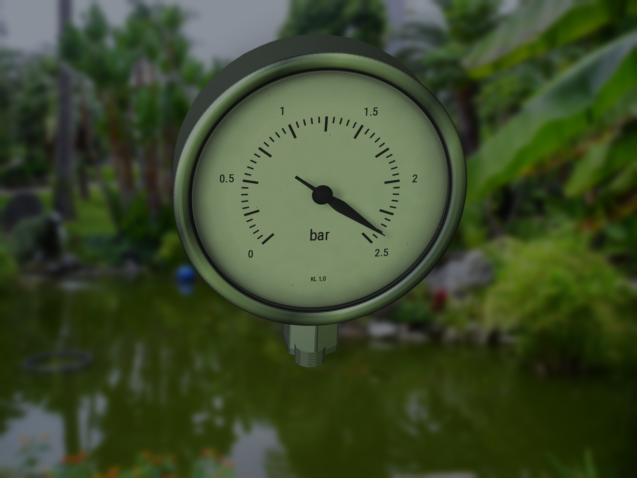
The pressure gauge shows 2.4 bar
